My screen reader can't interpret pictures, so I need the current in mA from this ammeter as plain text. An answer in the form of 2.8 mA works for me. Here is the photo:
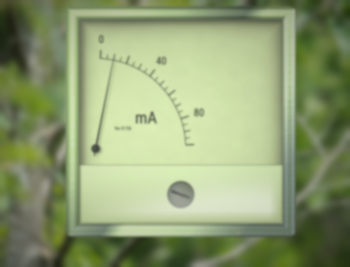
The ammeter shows 10 mA
